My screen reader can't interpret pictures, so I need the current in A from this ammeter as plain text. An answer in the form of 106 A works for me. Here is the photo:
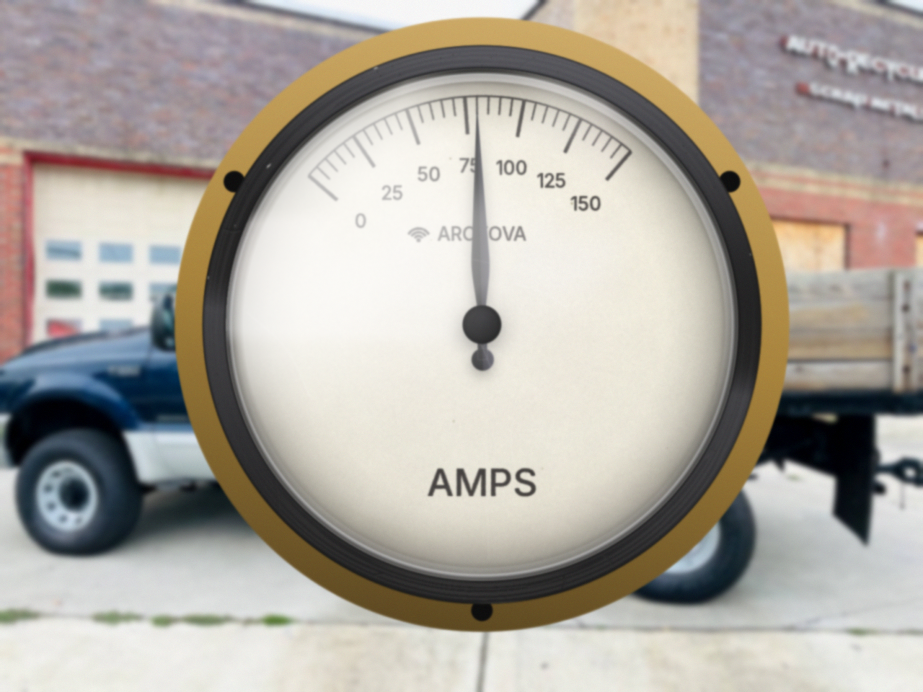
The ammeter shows 80 A
